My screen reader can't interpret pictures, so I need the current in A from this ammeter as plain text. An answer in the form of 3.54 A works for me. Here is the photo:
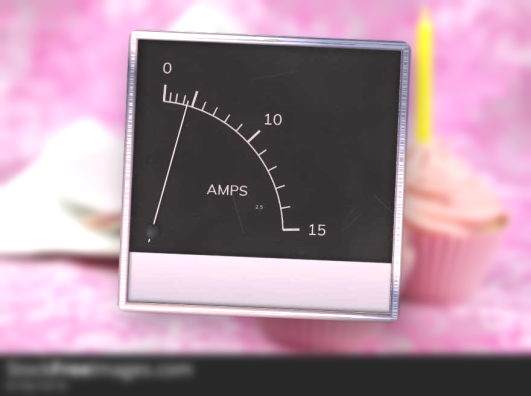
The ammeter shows 4.5 A
